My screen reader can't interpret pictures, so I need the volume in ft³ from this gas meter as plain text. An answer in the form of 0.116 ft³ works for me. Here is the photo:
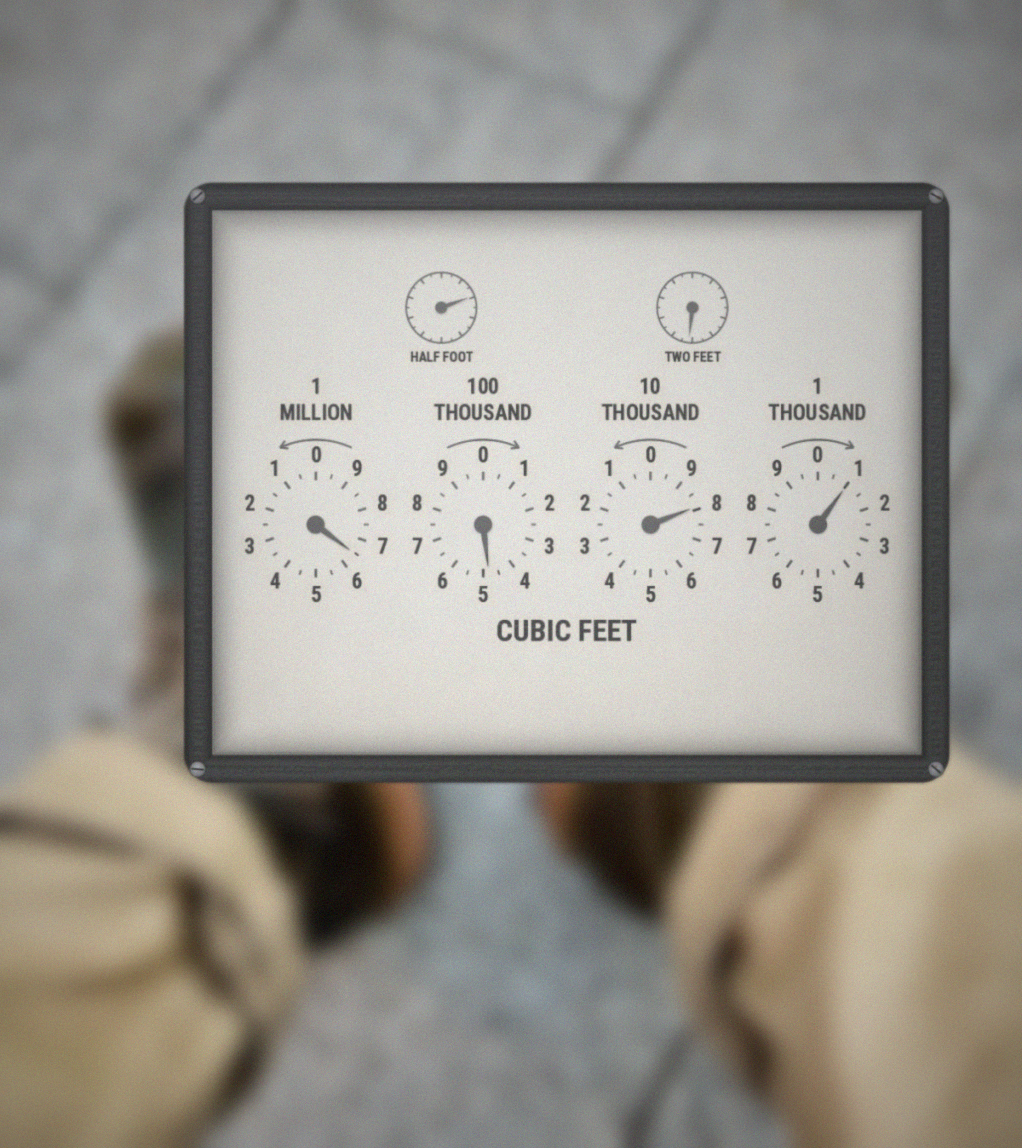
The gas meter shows 648100 ft³
